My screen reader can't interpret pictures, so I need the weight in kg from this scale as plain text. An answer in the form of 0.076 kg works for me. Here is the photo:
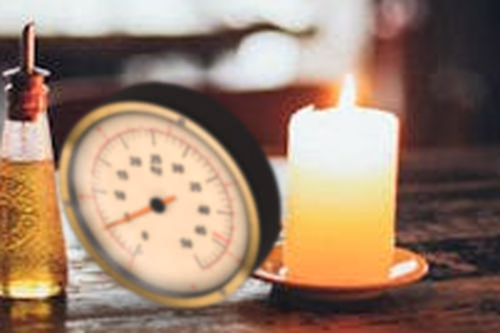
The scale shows 5 kg
